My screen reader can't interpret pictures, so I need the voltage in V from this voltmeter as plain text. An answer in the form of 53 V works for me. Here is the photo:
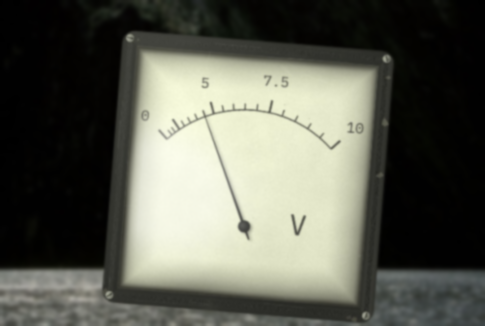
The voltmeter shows 4.5 V
